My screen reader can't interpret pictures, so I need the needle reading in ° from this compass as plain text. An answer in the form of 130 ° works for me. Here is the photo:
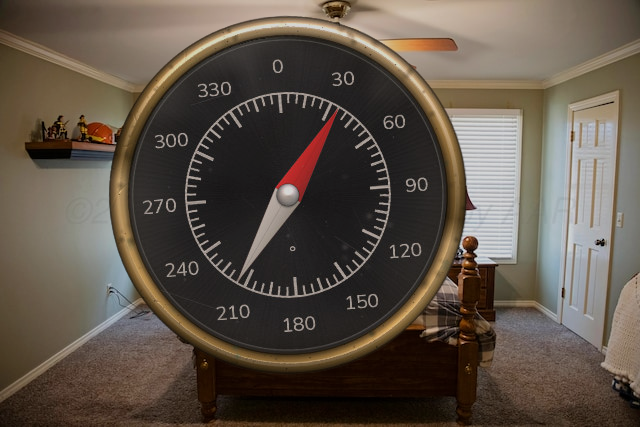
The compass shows 35 °
